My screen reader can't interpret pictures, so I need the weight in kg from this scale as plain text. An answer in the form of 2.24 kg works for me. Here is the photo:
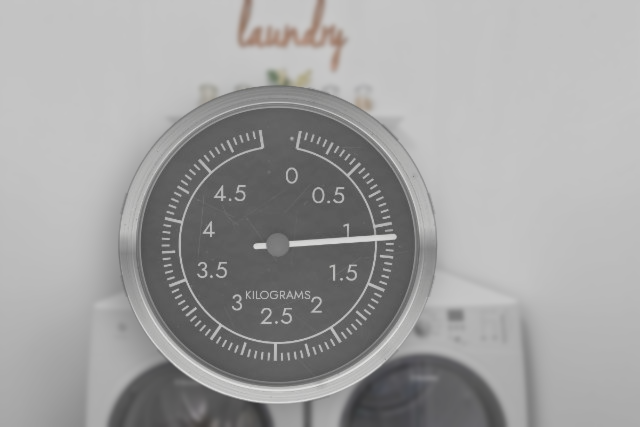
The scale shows 1.1 kg
